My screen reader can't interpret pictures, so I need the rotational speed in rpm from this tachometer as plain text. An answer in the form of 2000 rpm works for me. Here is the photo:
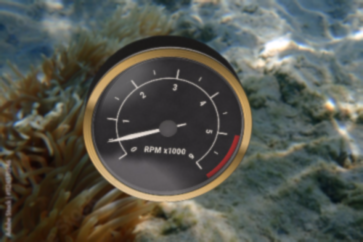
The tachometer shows 500 rpm
